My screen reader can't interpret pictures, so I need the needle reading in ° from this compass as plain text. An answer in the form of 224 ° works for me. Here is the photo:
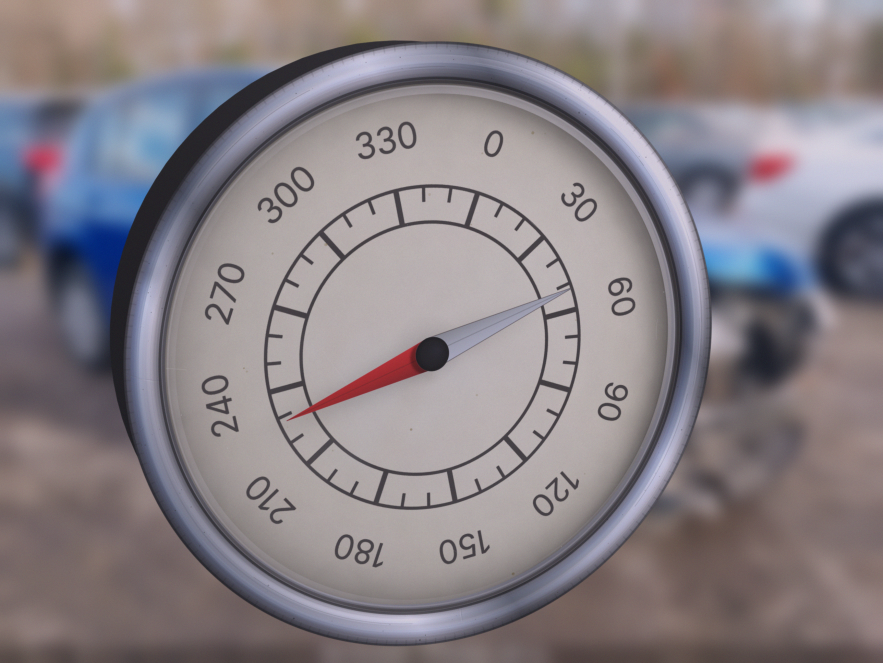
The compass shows 230 °
